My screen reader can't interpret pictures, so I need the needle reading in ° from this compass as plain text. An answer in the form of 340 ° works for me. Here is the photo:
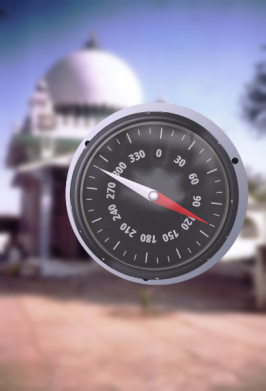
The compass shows 110 °
